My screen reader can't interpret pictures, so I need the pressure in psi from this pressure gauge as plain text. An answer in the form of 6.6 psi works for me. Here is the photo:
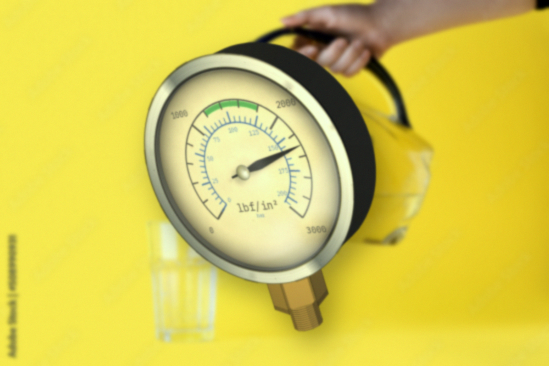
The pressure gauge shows 2300 psi
